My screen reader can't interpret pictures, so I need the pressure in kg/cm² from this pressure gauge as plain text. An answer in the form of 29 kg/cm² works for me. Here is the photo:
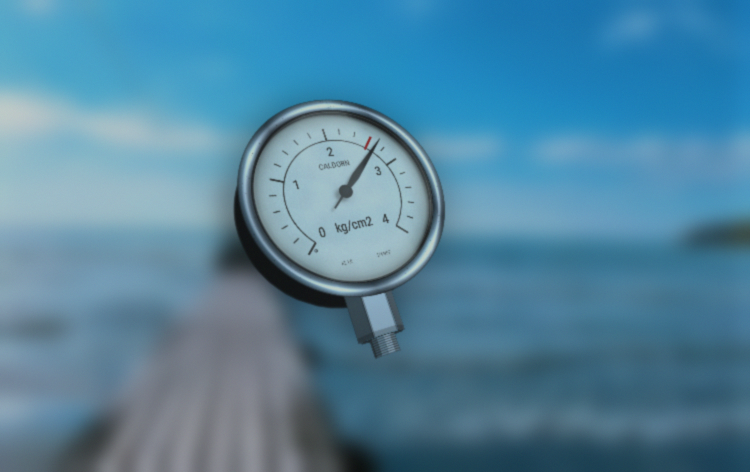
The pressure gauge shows 2.7 kg/cm²
